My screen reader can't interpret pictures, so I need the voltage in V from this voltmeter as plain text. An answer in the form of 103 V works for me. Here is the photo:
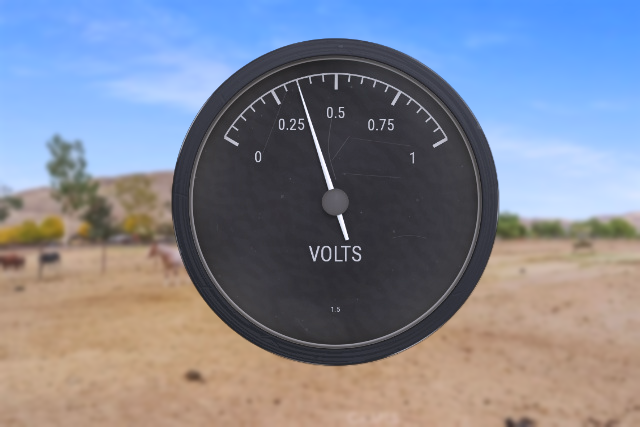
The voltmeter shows 0.35 V
